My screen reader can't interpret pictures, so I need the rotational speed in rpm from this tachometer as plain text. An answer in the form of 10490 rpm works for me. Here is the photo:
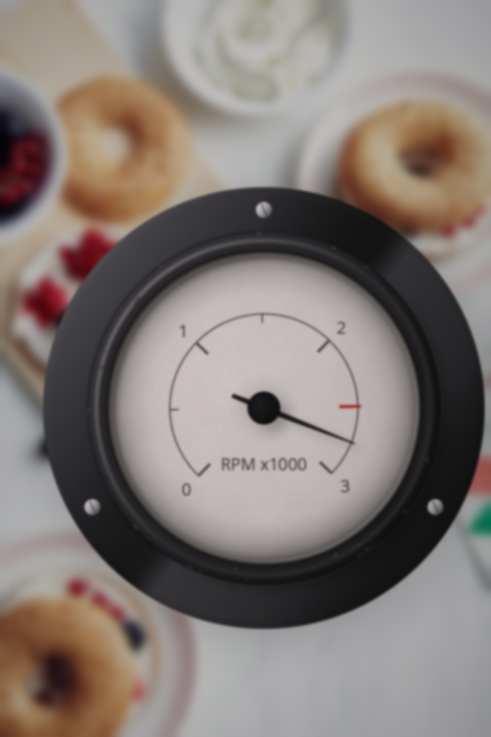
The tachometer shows 2750 rpm
